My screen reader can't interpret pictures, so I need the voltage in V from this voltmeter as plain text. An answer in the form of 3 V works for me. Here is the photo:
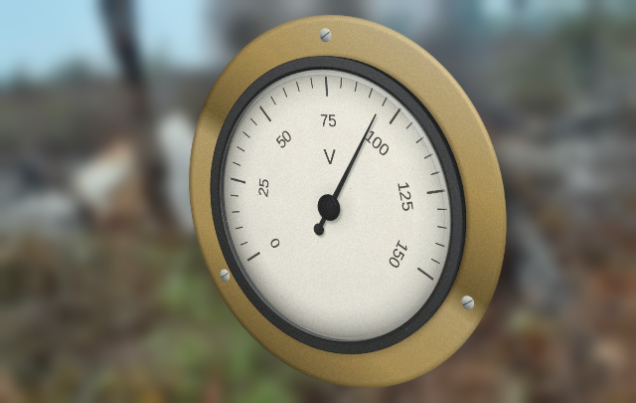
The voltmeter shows 95 V
